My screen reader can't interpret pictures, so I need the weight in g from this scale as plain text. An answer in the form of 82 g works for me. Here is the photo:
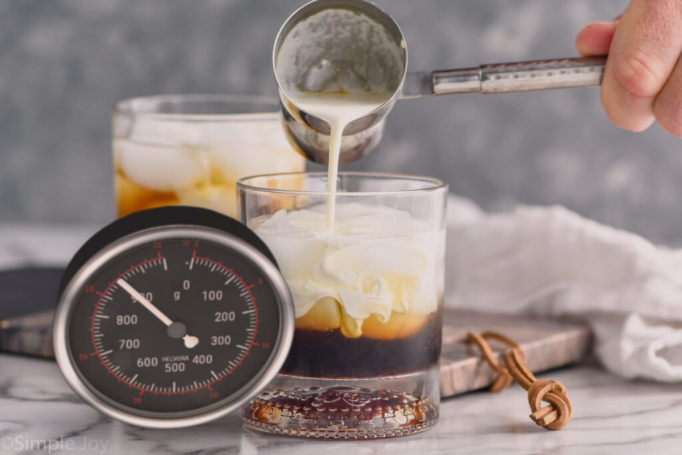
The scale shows 900 g
